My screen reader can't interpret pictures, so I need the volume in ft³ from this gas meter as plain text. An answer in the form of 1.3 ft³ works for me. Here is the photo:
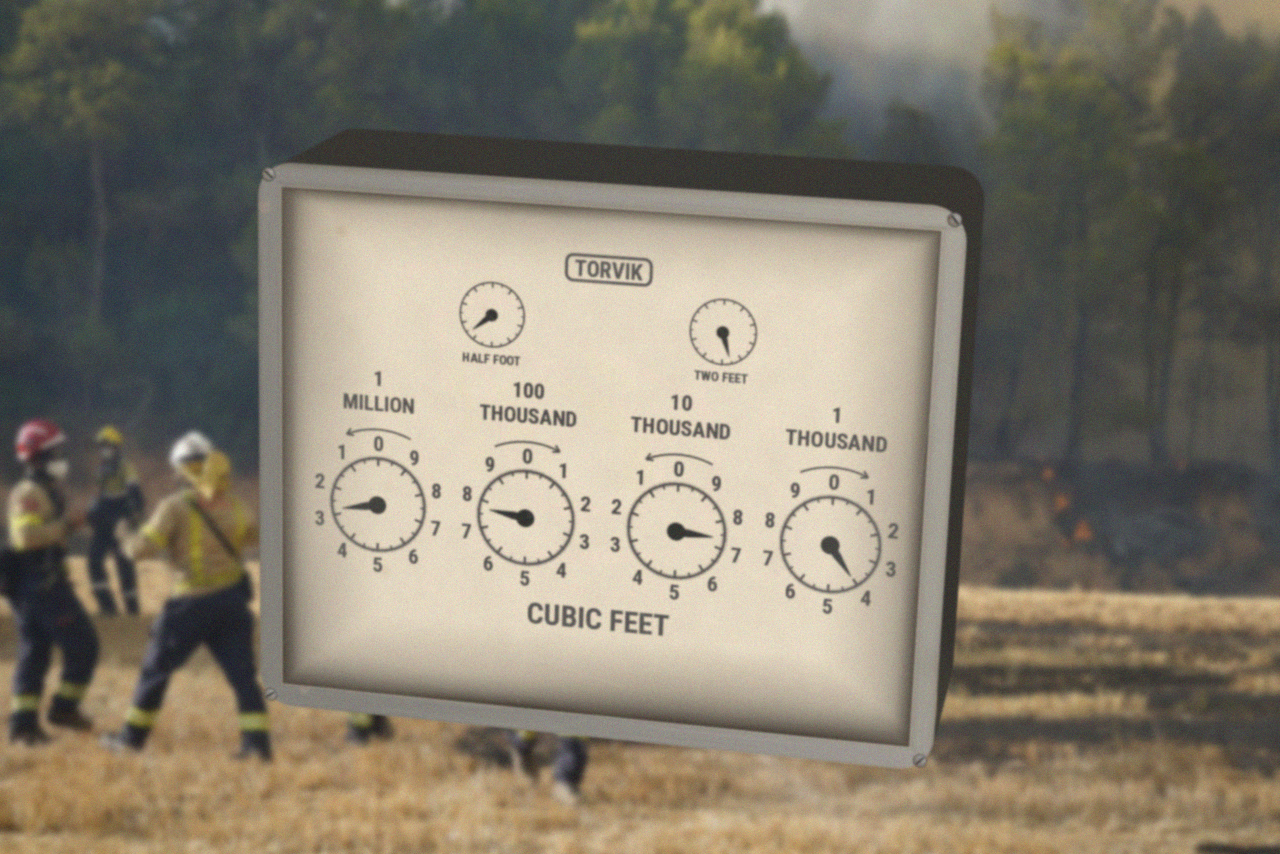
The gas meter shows 277400 ft³
